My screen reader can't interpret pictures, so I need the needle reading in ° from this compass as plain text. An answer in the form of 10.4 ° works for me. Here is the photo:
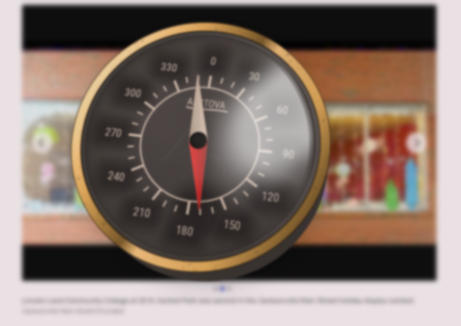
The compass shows 170 °
